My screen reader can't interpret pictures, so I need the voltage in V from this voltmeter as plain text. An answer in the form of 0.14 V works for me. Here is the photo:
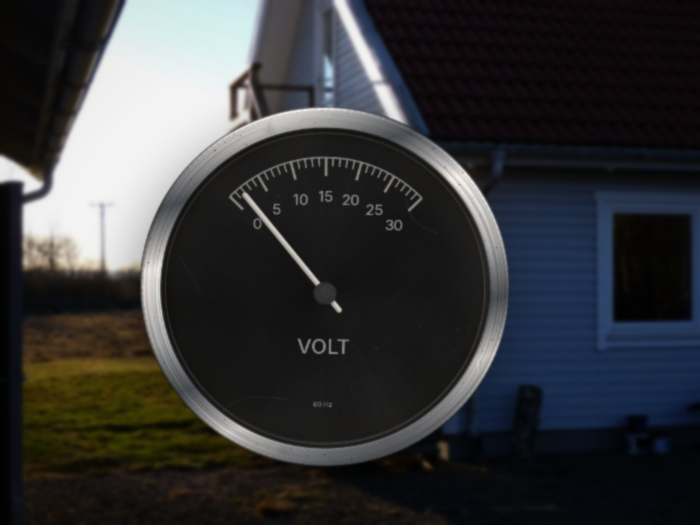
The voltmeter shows 2 V
